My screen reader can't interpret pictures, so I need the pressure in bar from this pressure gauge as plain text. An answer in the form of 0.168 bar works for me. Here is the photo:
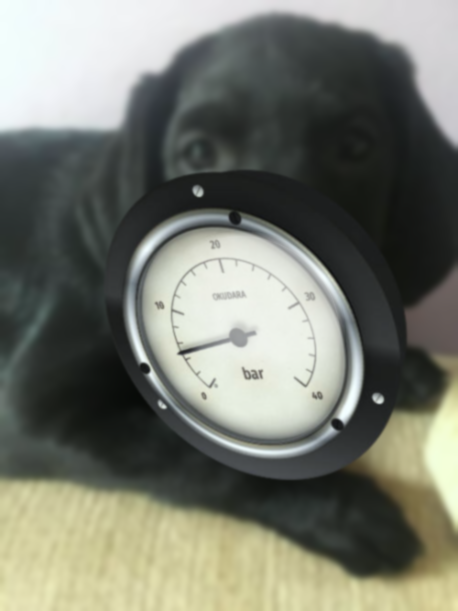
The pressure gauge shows 5 bar
